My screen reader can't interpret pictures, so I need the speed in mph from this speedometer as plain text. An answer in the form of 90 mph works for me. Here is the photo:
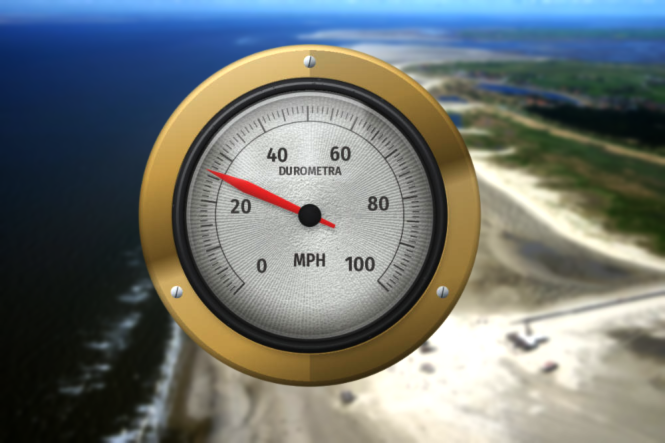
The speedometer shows 26 mph
